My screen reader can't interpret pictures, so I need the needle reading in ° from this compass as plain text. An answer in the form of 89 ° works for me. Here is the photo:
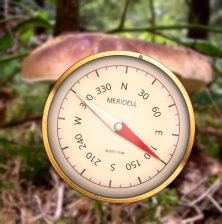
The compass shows 120 °
